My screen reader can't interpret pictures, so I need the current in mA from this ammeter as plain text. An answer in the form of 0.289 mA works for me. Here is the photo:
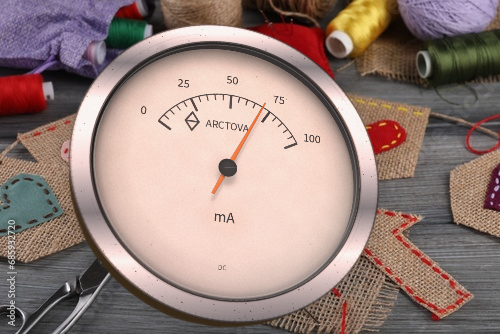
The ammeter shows 70 mA
